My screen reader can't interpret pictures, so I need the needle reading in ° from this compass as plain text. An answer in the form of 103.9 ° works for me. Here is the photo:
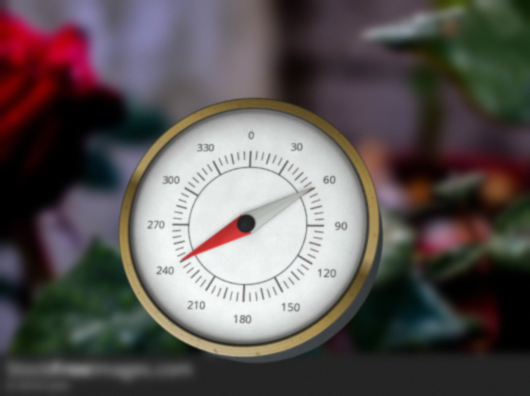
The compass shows 240 °
